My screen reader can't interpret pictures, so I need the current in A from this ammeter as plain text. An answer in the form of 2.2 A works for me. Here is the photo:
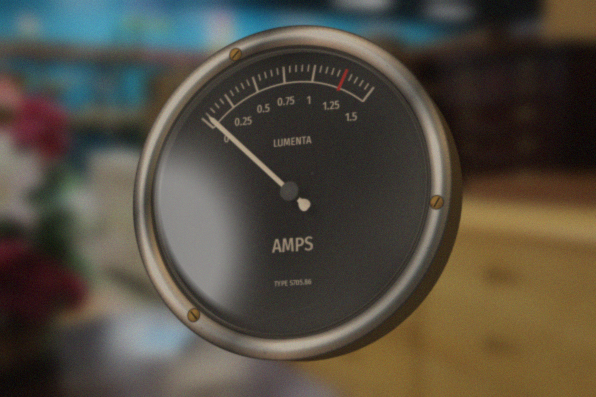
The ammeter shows 0.05 A
